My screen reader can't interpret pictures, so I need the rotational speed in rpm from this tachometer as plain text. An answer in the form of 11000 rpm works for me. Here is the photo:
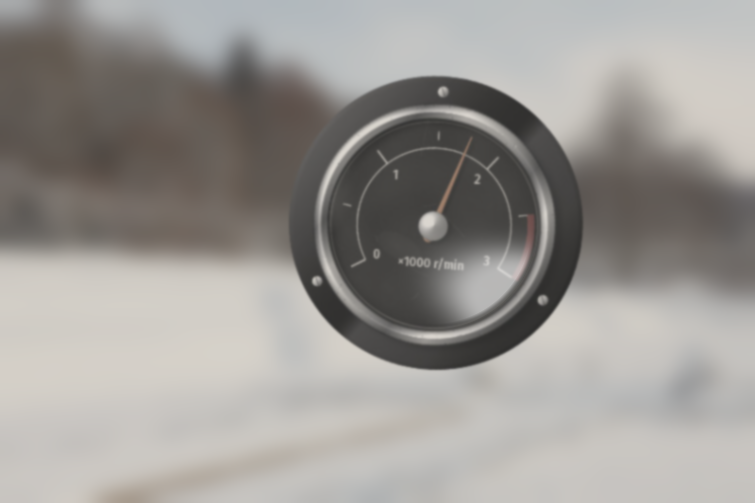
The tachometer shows 1750 rpm
